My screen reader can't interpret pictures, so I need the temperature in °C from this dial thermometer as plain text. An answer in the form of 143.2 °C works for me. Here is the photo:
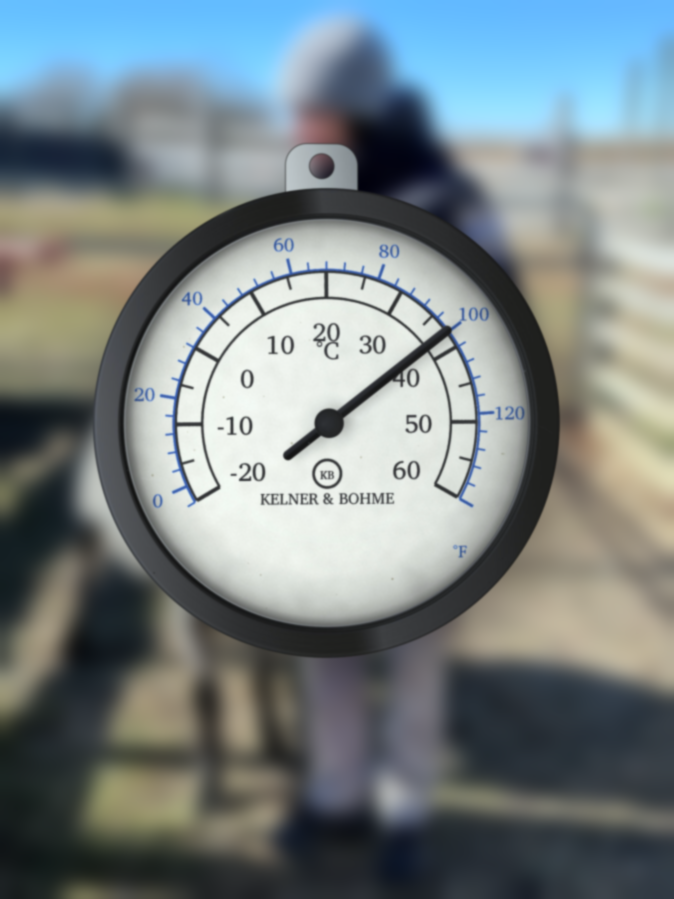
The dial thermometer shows 37.5 °C
